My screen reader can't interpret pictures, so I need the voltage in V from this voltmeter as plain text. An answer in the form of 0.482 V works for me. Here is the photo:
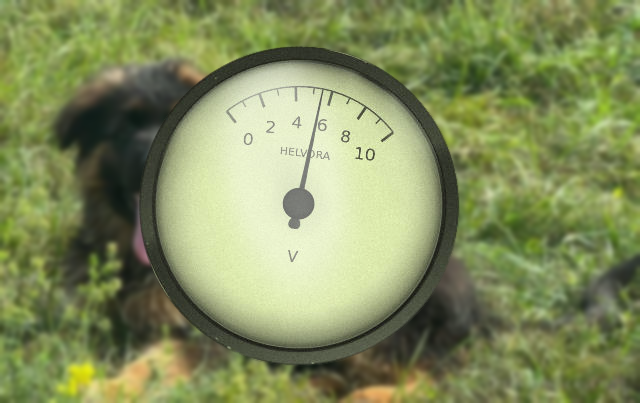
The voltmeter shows 5.5 V
